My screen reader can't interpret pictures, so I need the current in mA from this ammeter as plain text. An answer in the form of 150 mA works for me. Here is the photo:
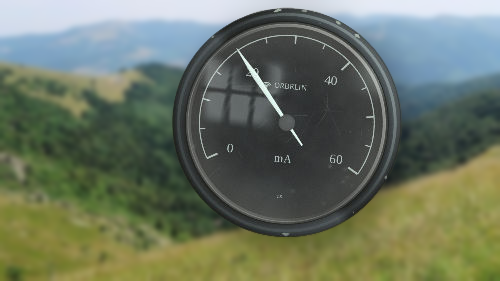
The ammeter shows 20 mA
